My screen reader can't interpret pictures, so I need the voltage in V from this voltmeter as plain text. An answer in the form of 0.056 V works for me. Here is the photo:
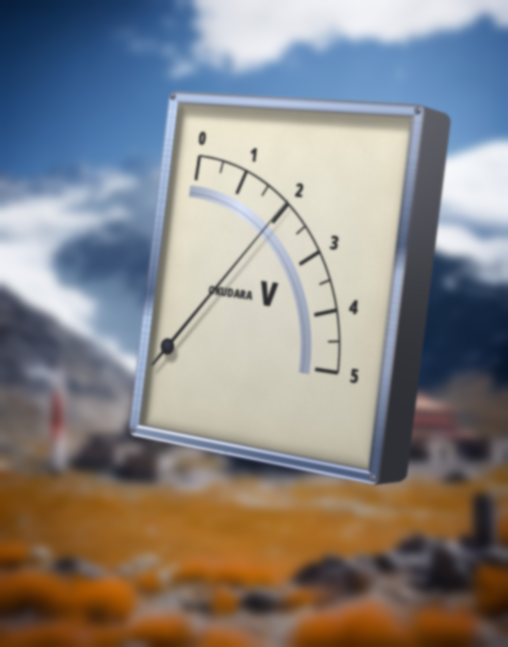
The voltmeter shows 2 V
